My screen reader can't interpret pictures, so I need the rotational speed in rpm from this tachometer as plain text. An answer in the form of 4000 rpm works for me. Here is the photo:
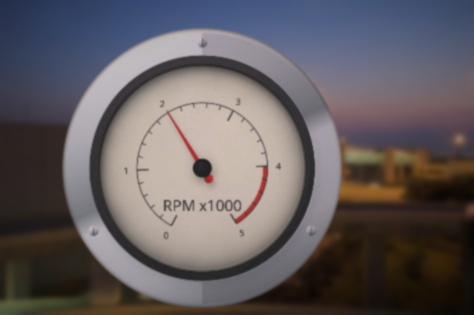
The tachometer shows 2000 rpm
